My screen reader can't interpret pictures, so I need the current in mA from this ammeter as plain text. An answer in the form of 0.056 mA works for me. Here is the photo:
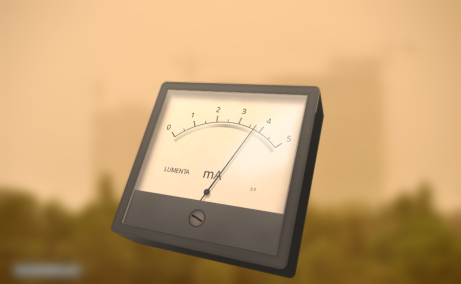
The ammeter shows 3.75 mA
